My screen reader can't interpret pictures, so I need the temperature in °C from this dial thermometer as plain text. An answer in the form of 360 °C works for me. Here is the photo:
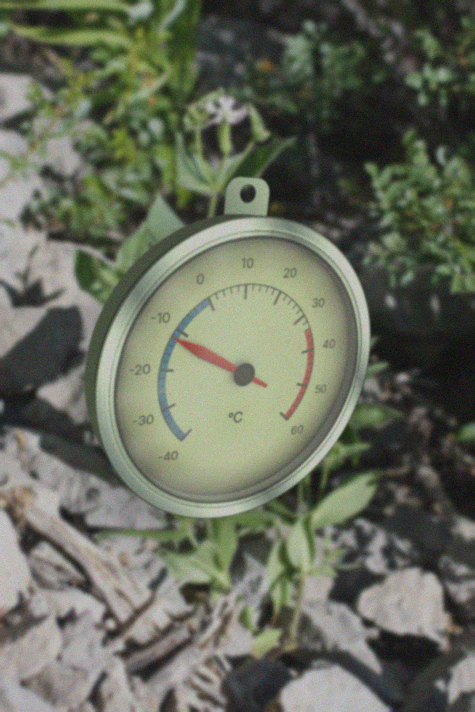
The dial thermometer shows -12 °C
